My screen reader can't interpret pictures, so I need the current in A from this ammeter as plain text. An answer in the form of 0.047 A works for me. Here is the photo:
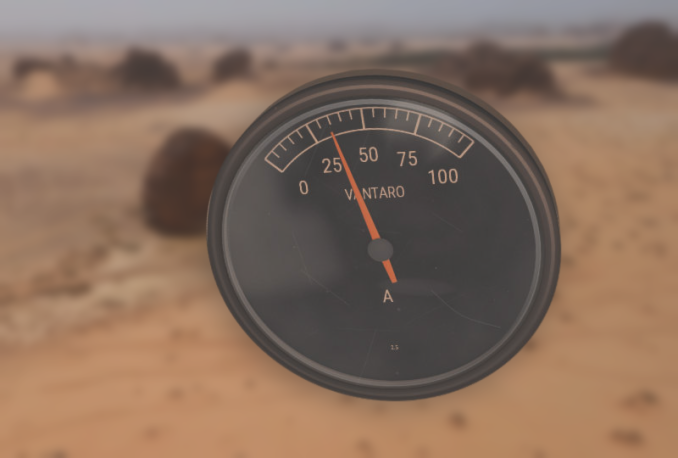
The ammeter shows 35 A
